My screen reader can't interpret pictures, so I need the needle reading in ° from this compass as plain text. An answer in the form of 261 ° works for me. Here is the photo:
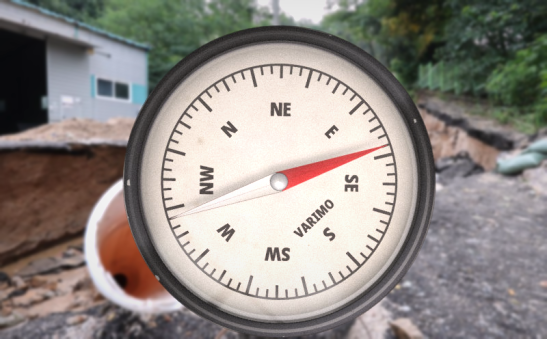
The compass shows 115 °
